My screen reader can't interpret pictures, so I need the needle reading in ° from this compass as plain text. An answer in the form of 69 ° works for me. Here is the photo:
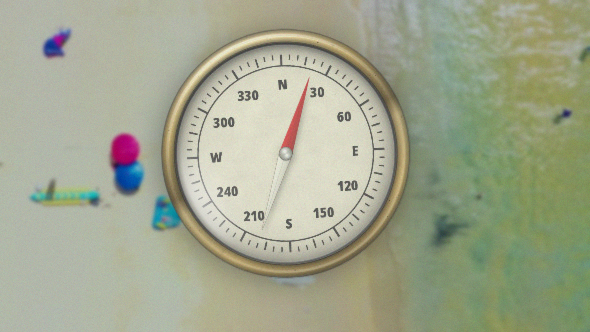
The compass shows 20 °
